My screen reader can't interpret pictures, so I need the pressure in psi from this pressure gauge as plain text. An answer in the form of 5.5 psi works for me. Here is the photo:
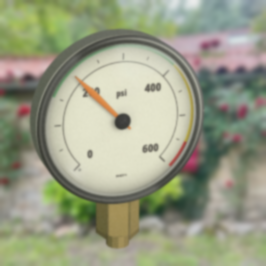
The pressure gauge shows 200 psi
